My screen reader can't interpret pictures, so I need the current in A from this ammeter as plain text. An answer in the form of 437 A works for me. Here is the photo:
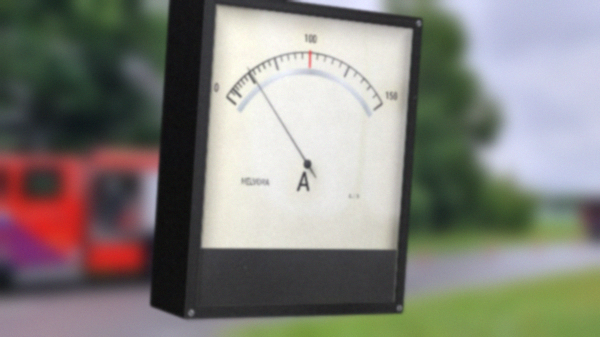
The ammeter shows 50 A
